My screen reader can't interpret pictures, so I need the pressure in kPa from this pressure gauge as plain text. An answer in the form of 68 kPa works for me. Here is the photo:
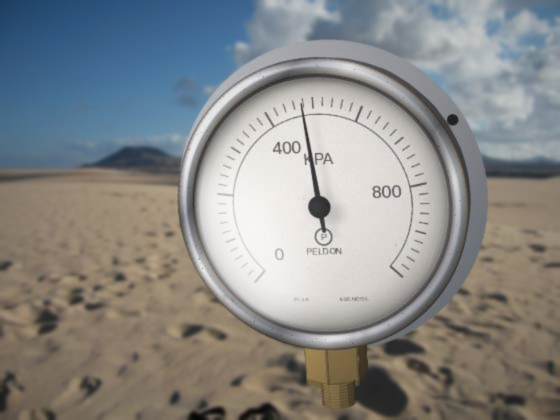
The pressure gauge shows 480 kPa
